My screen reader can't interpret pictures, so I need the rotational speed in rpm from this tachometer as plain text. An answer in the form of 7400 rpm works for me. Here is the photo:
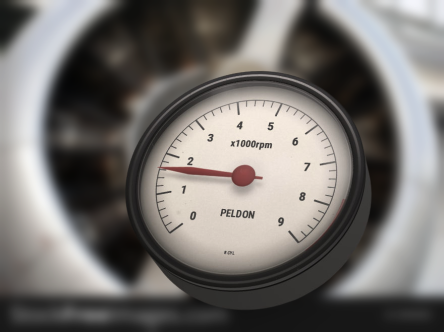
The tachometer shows 1600 rpm
